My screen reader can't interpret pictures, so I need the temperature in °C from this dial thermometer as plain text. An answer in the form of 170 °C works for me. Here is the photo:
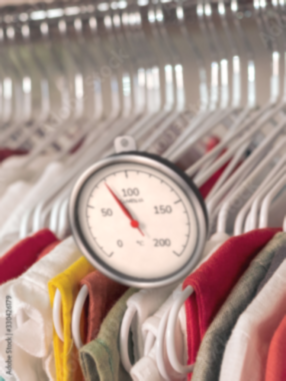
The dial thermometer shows 80 °C
